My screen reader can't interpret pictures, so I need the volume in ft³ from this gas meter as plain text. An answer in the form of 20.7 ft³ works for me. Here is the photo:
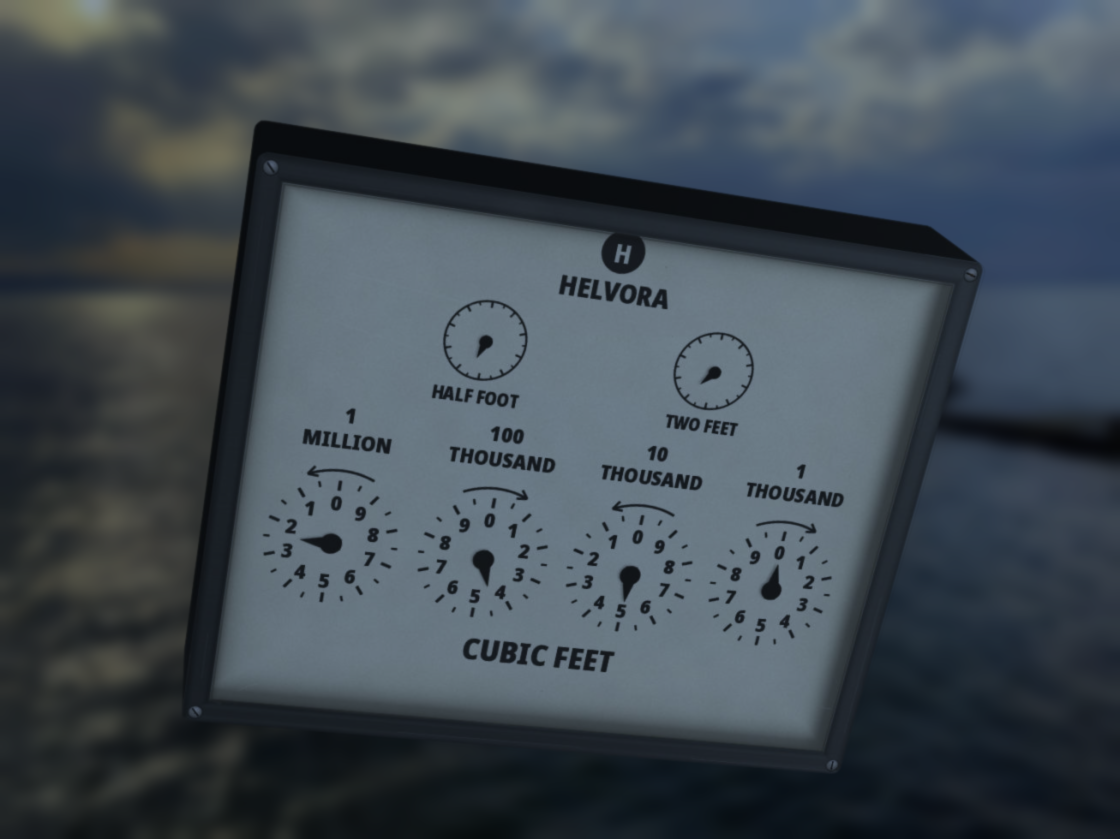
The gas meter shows 245000 ft³
